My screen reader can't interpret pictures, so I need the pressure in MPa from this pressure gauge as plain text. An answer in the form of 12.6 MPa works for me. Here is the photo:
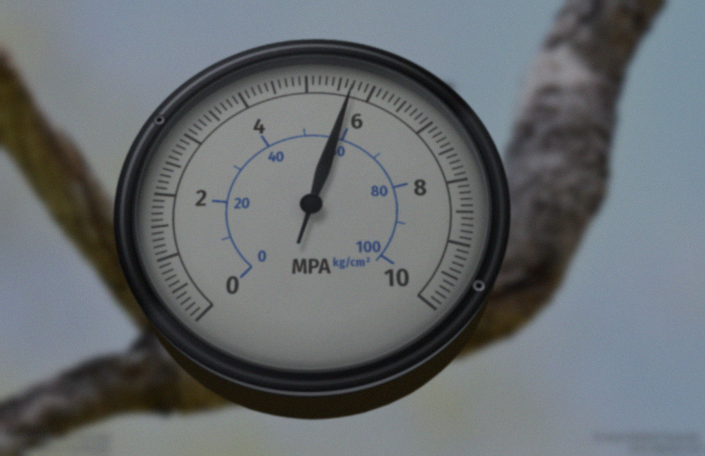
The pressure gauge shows 5.7 MPa
